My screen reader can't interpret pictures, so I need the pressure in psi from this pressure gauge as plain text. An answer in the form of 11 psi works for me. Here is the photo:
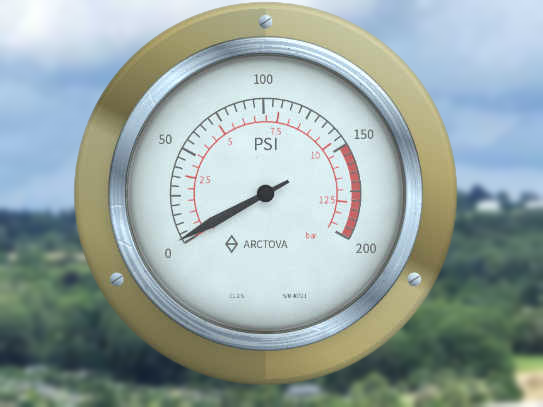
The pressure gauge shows 2.5 psi
